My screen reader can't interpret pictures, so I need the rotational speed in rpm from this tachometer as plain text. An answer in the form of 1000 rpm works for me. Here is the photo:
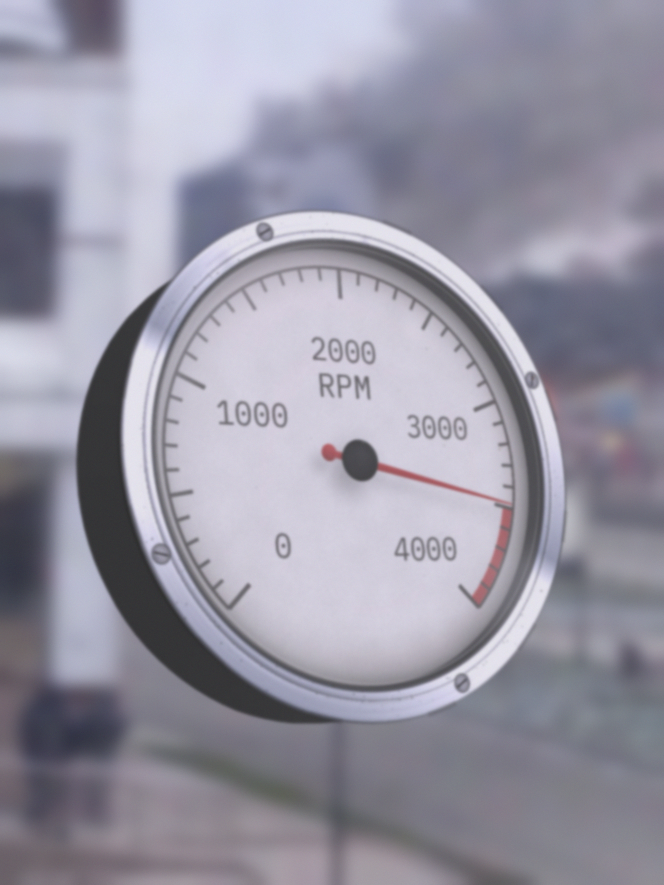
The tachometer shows 3500 rpm
